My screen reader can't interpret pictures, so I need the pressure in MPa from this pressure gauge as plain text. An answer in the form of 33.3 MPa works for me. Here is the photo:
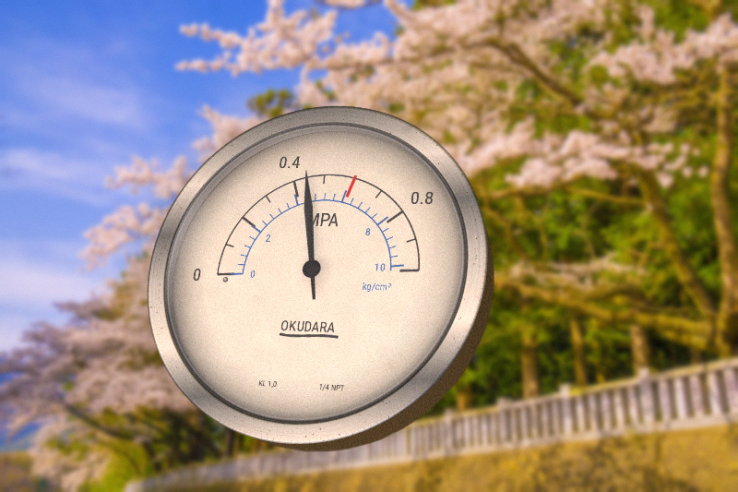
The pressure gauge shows 0.45 MPa
